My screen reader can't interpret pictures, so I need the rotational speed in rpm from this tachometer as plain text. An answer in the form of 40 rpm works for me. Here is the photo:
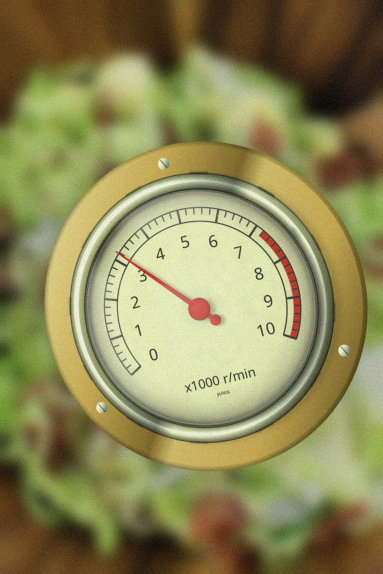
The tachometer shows 3200 rpm
